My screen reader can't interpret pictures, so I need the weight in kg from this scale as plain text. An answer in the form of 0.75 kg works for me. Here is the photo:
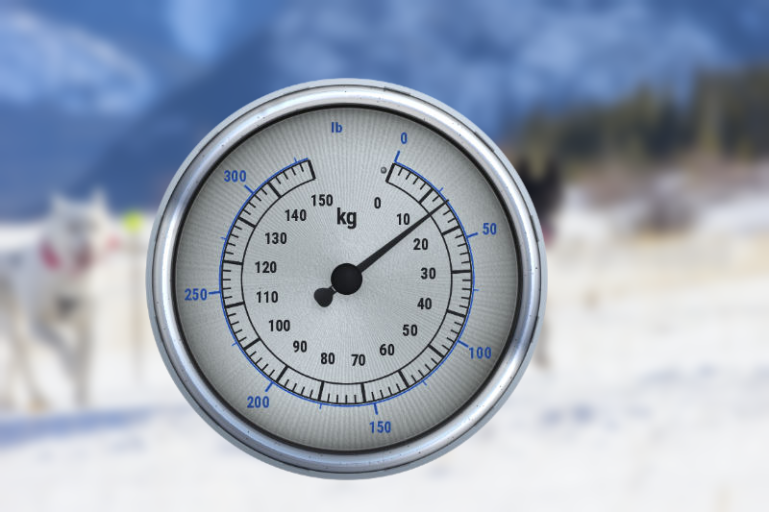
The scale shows 14 kg
